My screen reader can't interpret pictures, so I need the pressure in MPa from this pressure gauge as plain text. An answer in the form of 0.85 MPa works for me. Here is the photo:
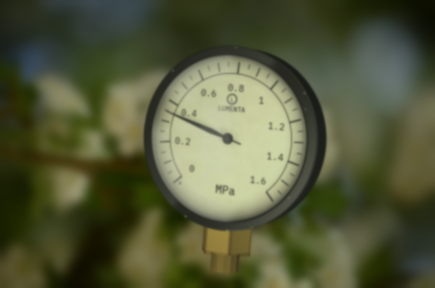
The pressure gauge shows 0.35 MPa
